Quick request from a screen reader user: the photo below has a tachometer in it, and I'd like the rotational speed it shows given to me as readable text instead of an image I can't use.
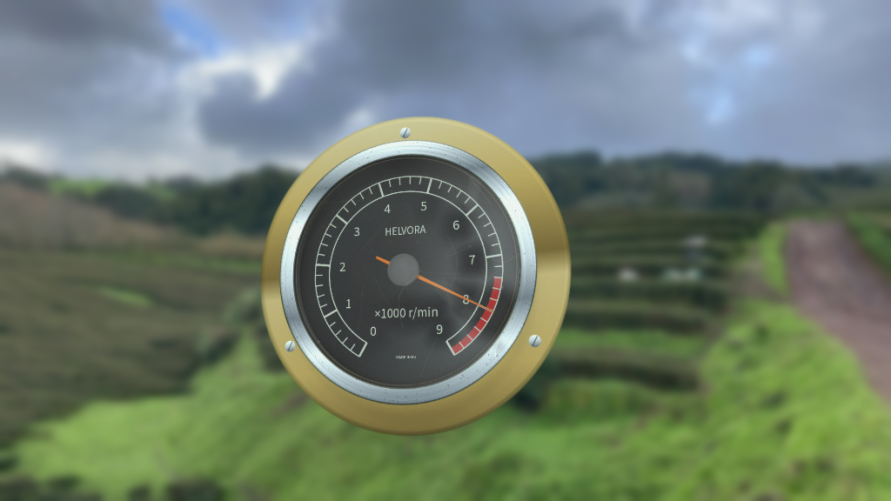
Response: 8000 rpm
